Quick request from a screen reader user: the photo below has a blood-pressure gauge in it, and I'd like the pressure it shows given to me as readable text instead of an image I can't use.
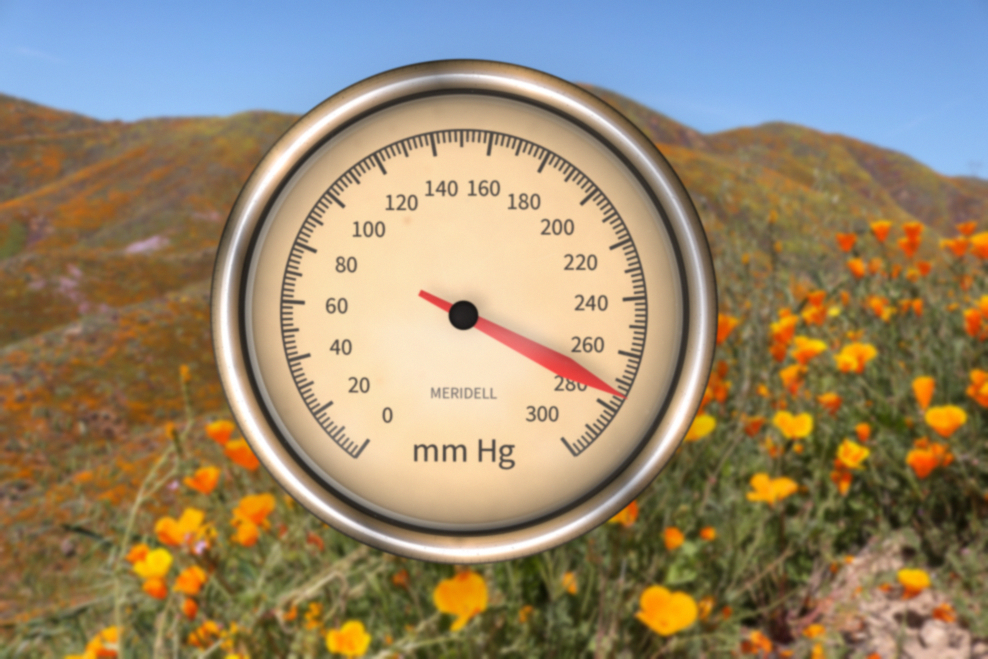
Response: 274 mmHg
